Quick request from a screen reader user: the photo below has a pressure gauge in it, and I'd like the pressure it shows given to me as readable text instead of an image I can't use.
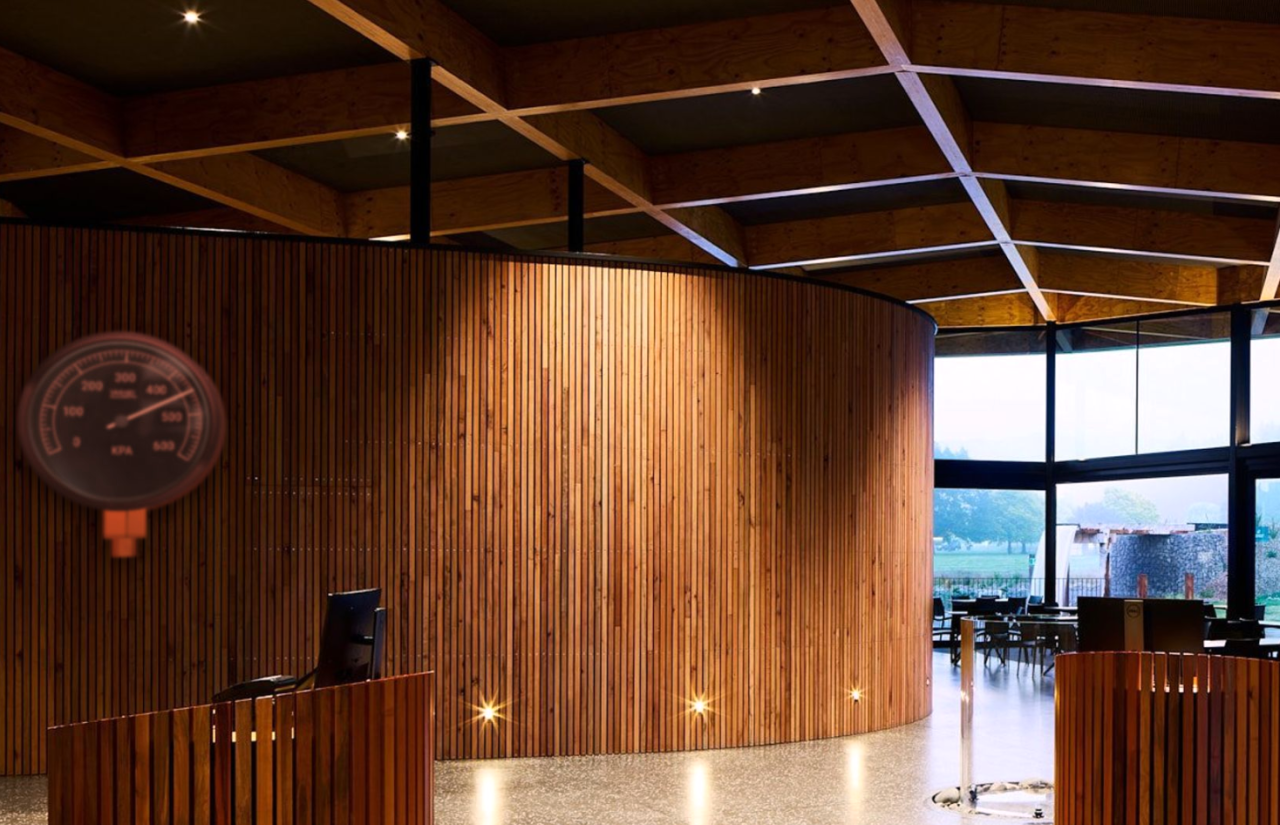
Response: 450 kPa
